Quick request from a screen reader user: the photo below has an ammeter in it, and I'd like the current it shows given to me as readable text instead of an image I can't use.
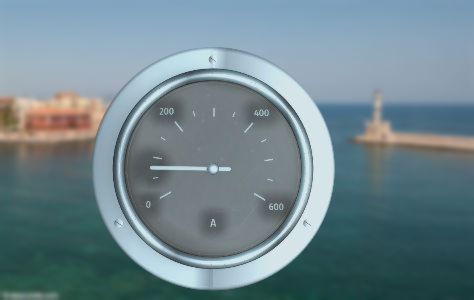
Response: 75 A
